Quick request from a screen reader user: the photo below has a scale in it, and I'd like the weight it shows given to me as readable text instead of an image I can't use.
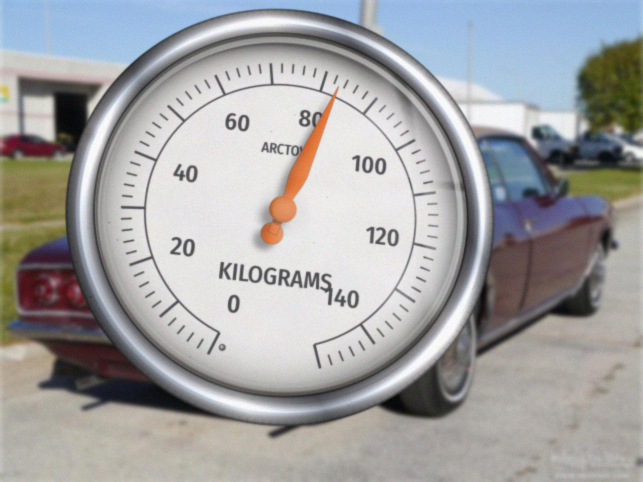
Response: 83 kg
